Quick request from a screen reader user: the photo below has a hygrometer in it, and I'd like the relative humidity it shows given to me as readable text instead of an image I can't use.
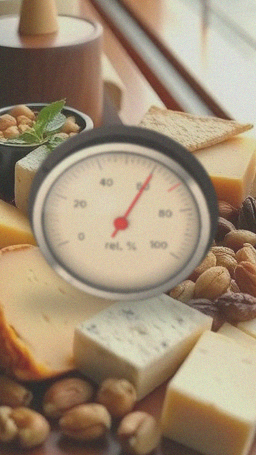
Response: 60 %
